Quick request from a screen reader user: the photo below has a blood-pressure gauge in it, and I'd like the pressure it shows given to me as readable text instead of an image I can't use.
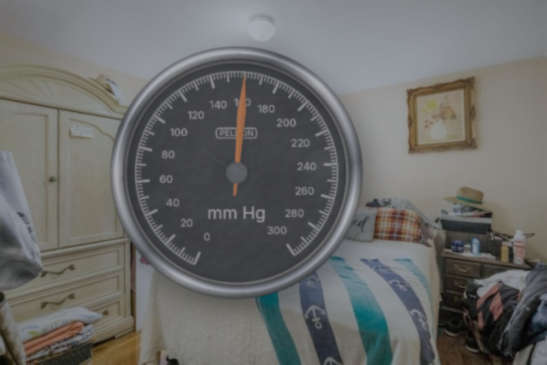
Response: 160 mmHg
